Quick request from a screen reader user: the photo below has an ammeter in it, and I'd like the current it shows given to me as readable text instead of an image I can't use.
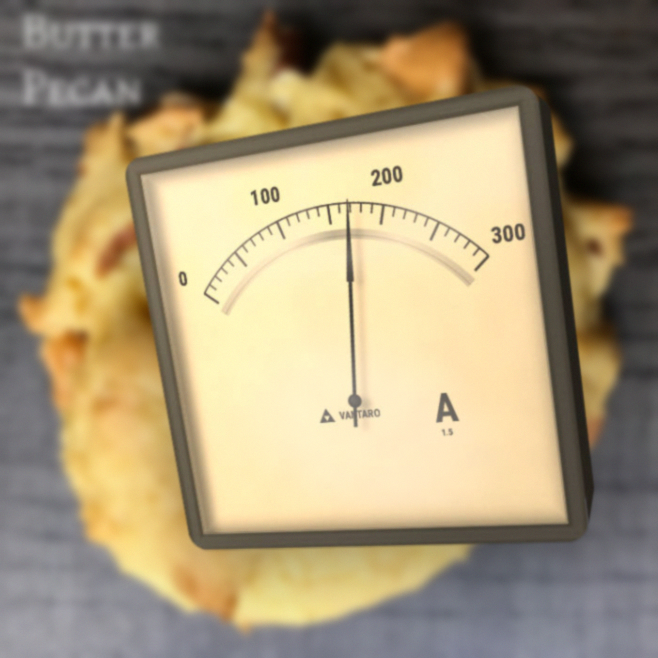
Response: 170 A
